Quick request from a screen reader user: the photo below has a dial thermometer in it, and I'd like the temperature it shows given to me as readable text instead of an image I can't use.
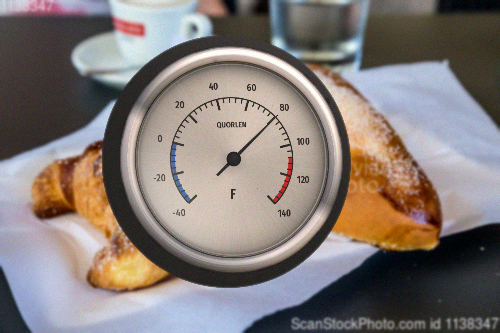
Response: 80 °F
